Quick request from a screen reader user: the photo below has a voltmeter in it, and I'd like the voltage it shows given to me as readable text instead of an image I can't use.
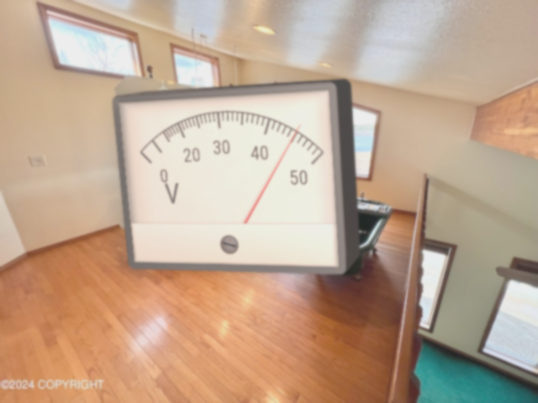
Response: 45 V
